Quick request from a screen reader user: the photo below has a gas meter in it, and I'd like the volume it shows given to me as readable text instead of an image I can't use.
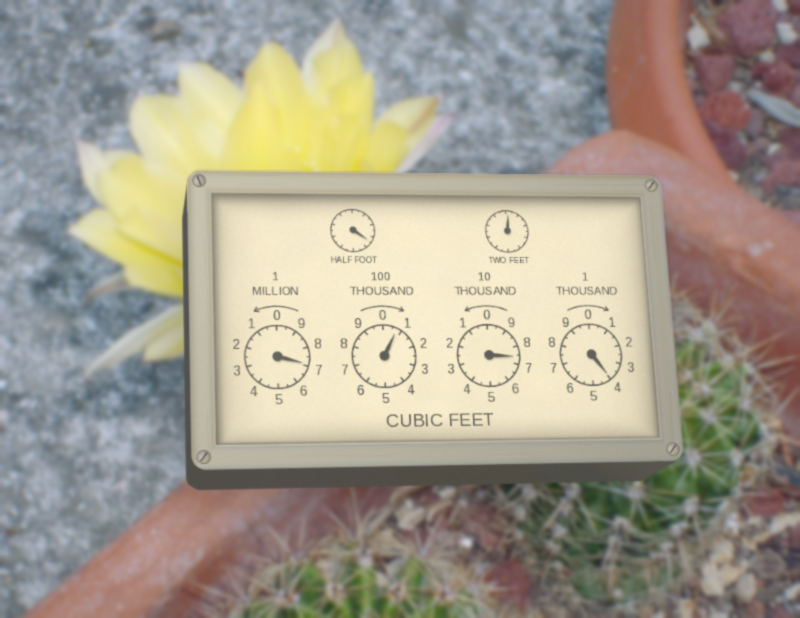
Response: 707400 ft³
